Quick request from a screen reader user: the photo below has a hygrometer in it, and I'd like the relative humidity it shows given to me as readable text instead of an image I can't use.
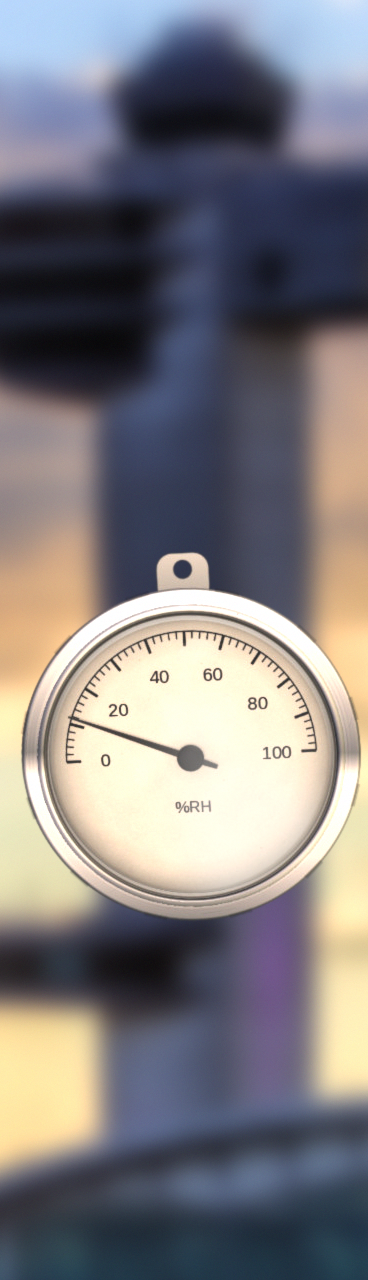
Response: 12 %
